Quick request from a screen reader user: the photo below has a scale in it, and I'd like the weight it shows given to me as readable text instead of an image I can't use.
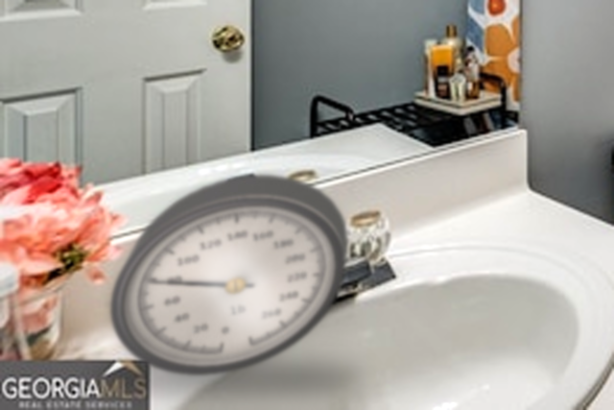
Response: 80 lb
